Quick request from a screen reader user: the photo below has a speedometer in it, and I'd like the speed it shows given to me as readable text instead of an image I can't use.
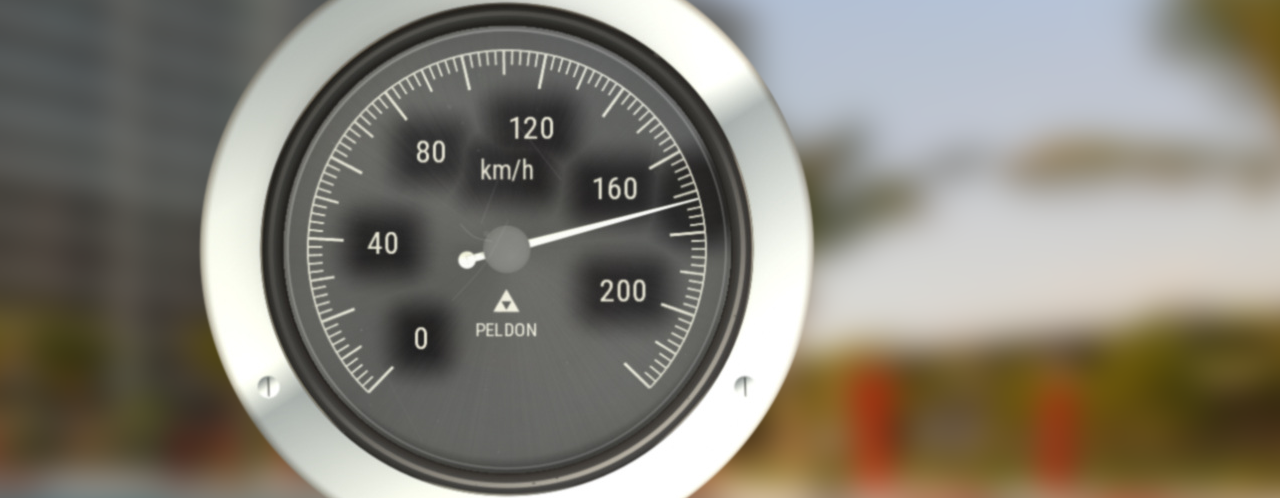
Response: 172 km/h
